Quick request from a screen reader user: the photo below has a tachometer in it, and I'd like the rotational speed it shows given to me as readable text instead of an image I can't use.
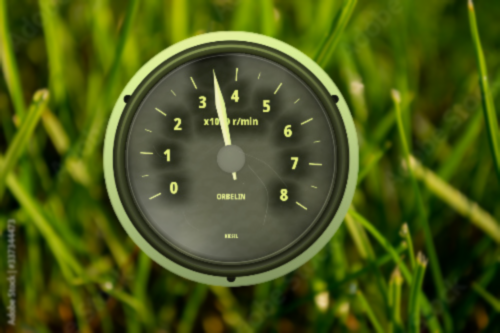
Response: 3500 rpm
